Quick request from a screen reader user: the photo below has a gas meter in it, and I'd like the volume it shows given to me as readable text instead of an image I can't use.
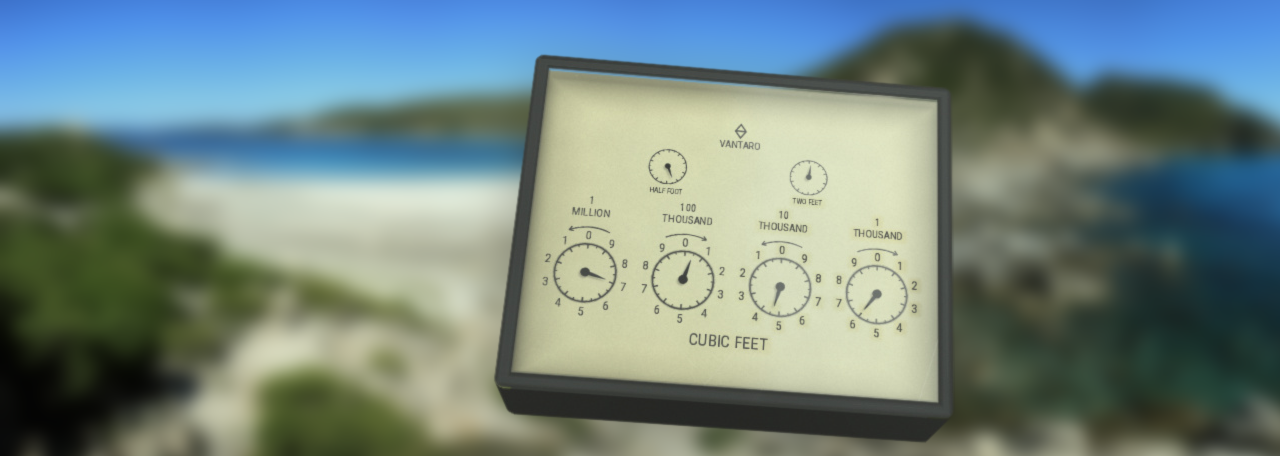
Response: 704600 ft³
